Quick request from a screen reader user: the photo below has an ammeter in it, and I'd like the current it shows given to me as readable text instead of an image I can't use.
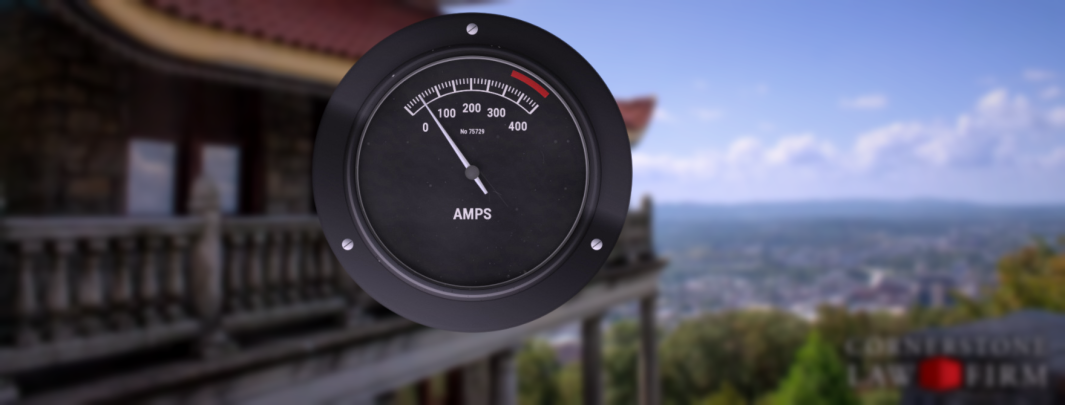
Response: 50 A
